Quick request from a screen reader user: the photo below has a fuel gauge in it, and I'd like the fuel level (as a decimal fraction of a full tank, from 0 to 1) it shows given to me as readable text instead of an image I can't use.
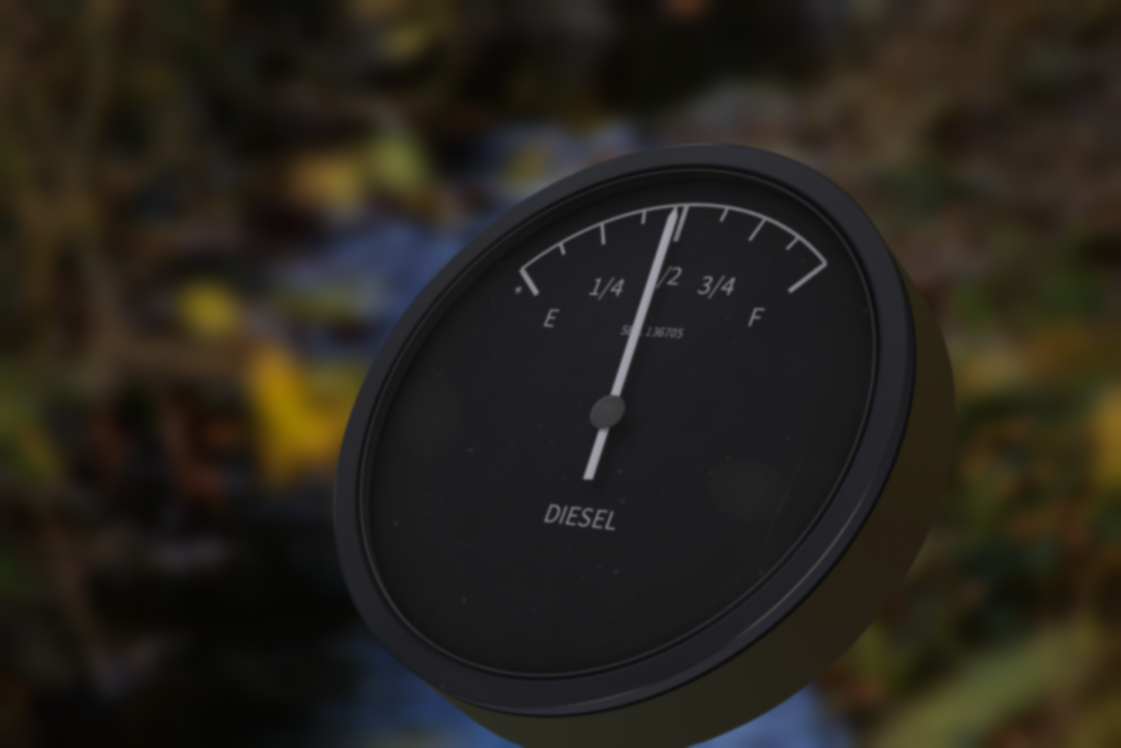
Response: 0.5
